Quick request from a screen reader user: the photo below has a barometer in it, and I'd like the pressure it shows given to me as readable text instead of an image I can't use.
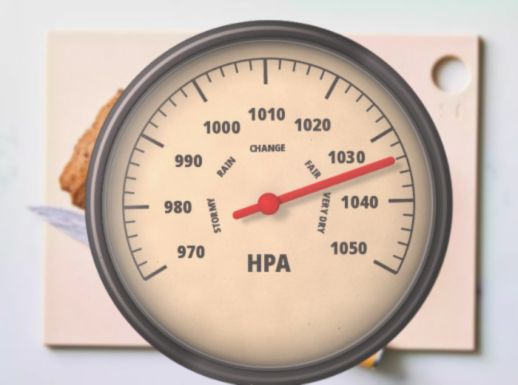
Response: 1034 hPa
